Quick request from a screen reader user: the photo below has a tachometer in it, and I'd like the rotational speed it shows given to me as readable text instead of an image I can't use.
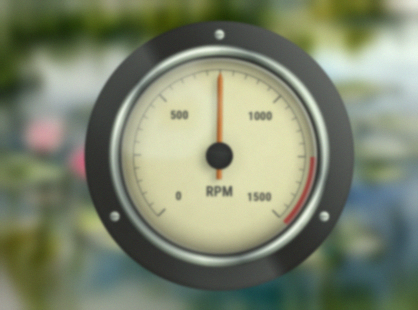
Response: 750 rpm
